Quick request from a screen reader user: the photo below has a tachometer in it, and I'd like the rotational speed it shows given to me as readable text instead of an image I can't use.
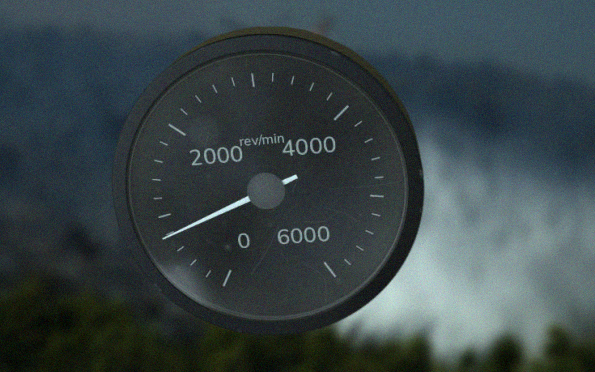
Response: 800 rpm
